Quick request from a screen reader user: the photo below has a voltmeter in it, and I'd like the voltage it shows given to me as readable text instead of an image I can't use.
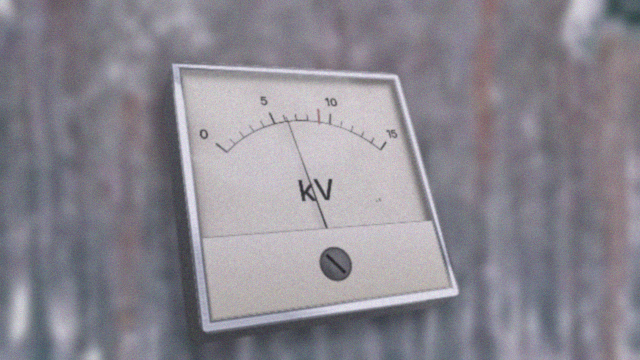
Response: 6 kV
